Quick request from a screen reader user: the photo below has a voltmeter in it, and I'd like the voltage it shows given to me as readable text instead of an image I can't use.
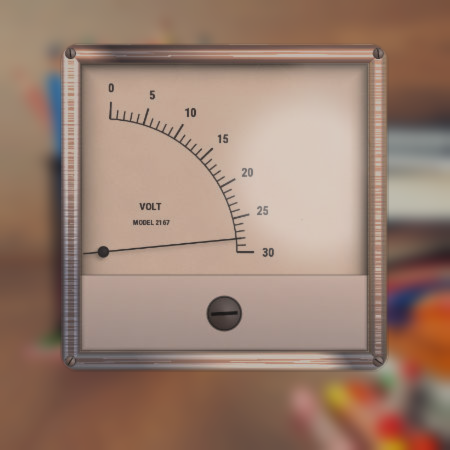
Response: 28 V
